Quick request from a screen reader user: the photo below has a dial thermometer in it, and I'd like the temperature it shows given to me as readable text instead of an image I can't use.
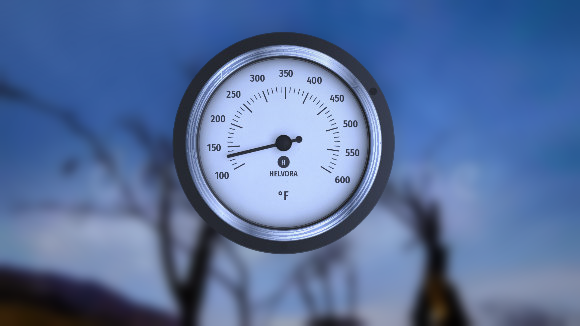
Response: 130 °F
